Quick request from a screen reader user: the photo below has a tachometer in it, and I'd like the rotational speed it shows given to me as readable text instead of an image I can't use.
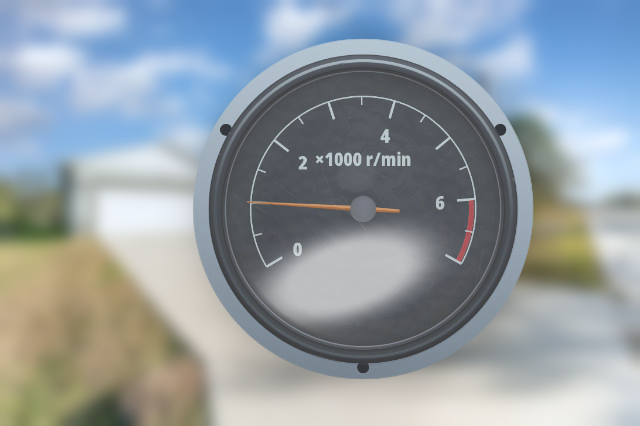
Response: 1000 rpm
